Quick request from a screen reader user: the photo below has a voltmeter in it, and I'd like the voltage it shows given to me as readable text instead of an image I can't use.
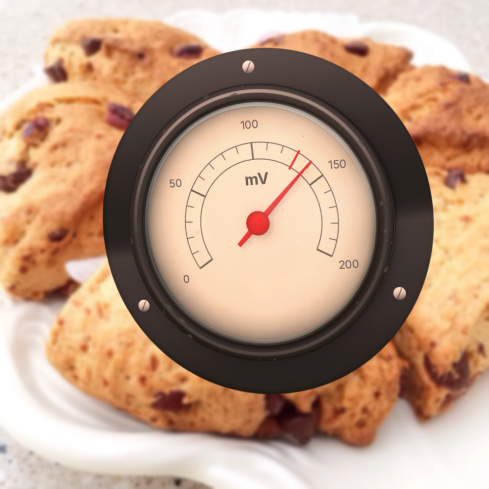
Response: 140 mV
